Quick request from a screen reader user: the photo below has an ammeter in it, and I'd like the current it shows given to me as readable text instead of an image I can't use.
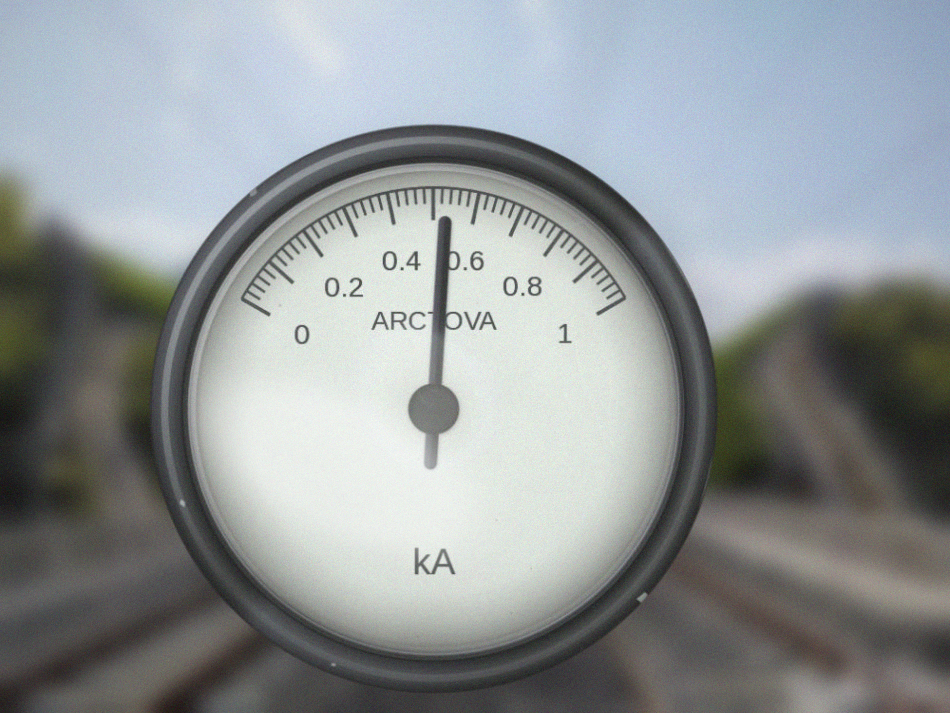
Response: 0.53 kA
